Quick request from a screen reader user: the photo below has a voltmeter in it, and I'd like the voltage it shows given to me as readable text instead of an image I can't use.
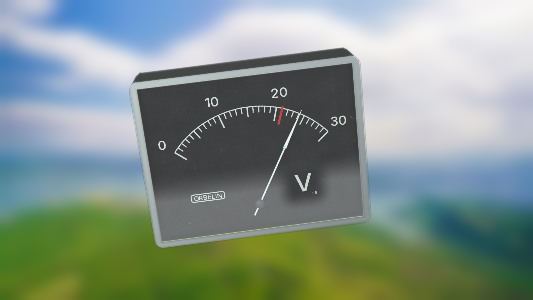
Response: 24 V
